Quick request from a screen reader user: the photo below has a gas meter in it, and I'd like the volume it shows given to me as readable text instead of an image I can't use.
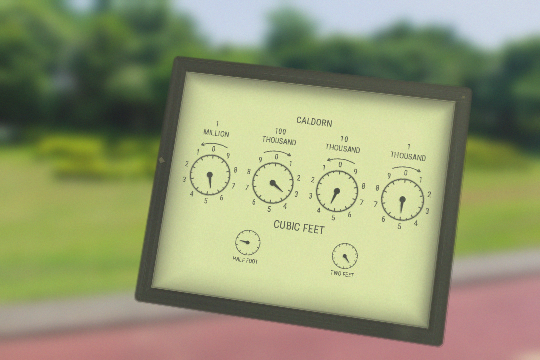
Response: 534500 ft³
